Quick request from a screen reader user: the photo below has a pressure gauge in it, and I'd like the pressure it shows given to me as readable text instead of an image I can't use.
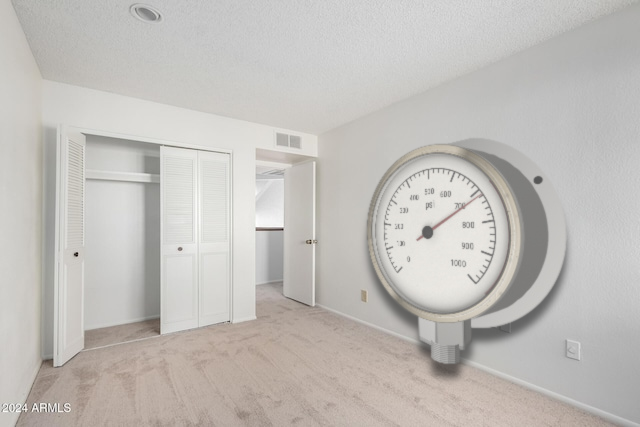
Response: 720 psi
